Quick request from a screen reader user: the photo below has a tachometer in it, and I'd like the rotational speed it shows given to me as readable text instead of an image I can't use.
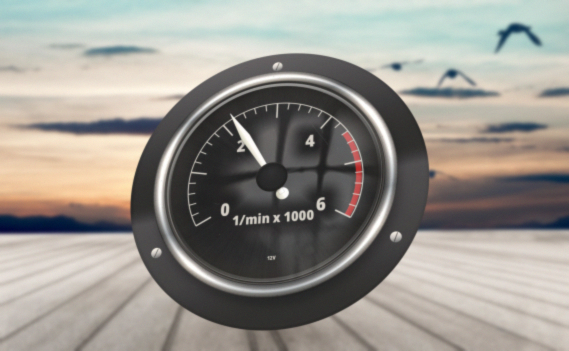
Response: 2200 rpm
